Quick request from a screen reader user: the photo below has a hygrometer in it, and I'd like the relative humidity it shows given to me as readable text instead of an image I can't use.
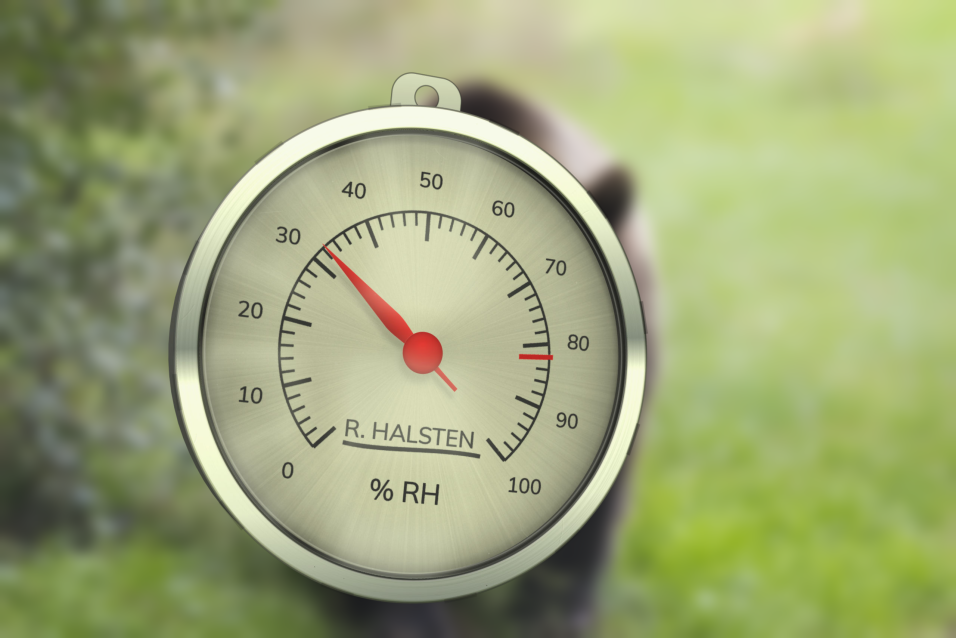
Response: 32 %
